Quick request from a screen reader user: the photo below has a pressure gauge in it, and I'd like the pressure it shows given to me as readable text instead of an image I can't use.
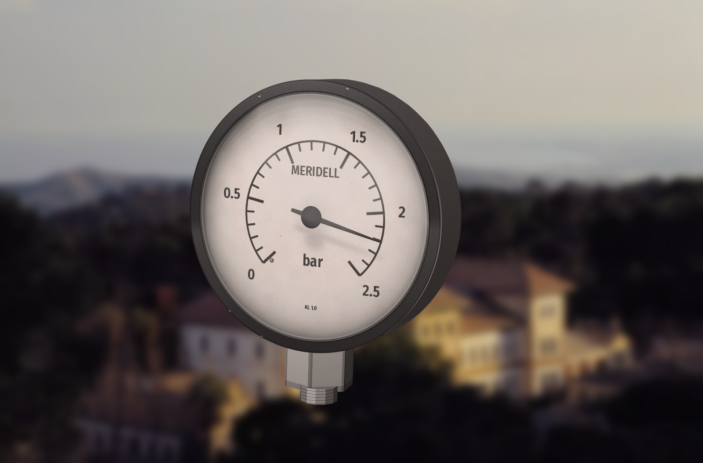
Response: 2.2 bar
